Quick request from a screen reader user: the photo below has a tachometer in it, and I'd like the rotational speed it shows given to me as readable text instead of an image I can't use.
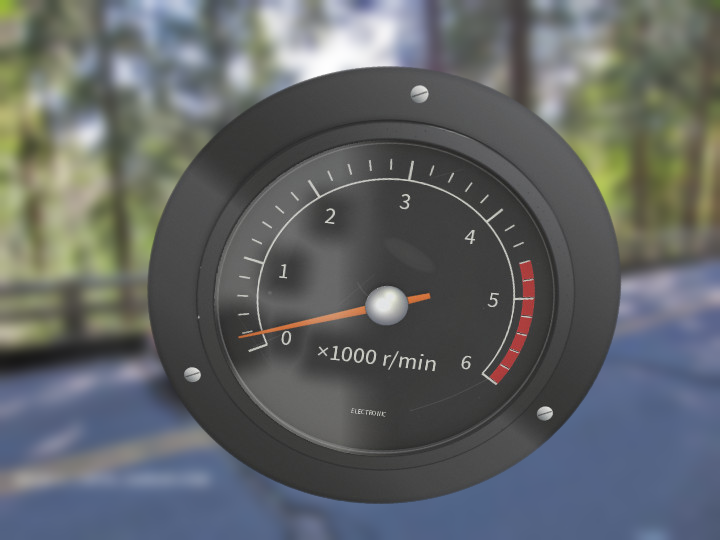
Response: 200 rpm
